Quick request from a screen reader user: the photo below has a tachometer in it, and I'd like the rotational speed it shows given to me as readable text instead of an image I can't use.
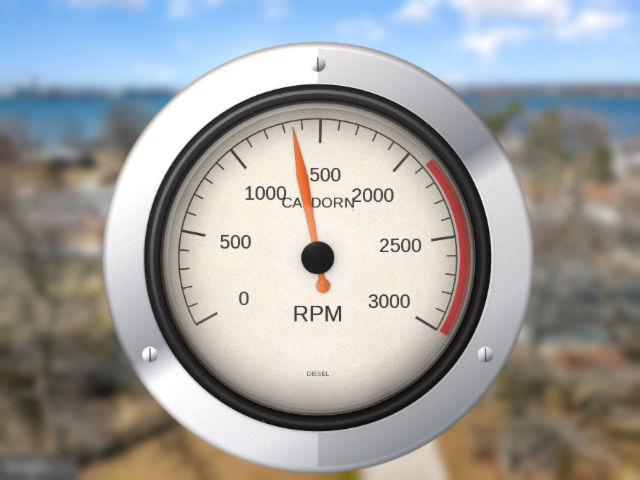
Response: 1350 rpm
